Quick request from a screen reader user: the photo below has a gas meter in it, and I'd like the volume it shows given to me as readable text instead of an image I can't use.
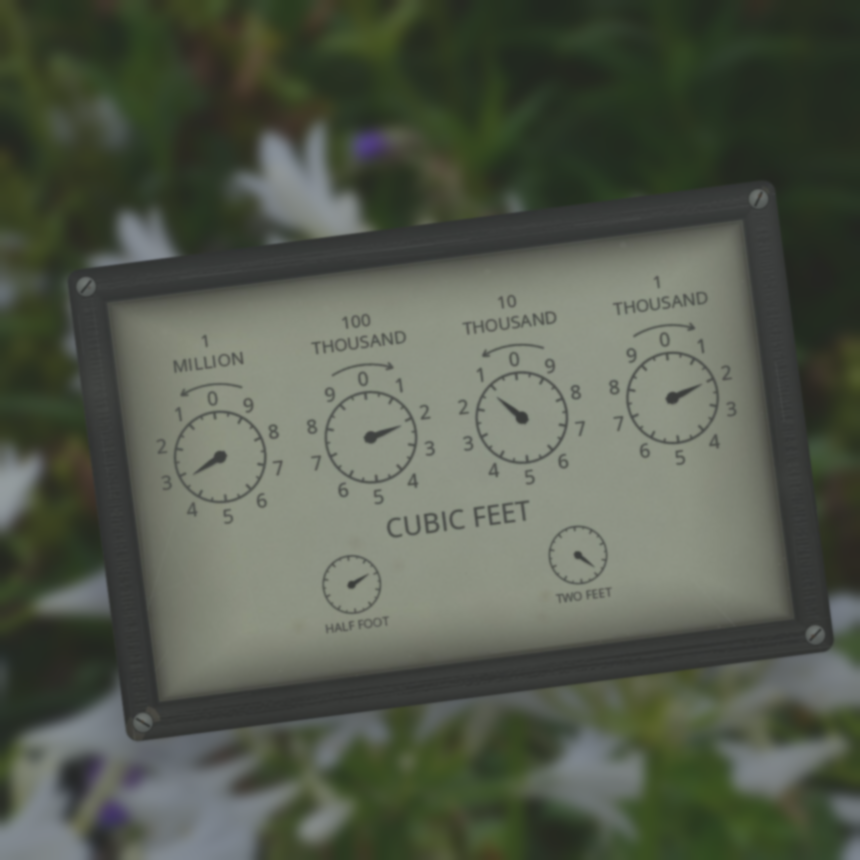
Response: 321200 ft³
